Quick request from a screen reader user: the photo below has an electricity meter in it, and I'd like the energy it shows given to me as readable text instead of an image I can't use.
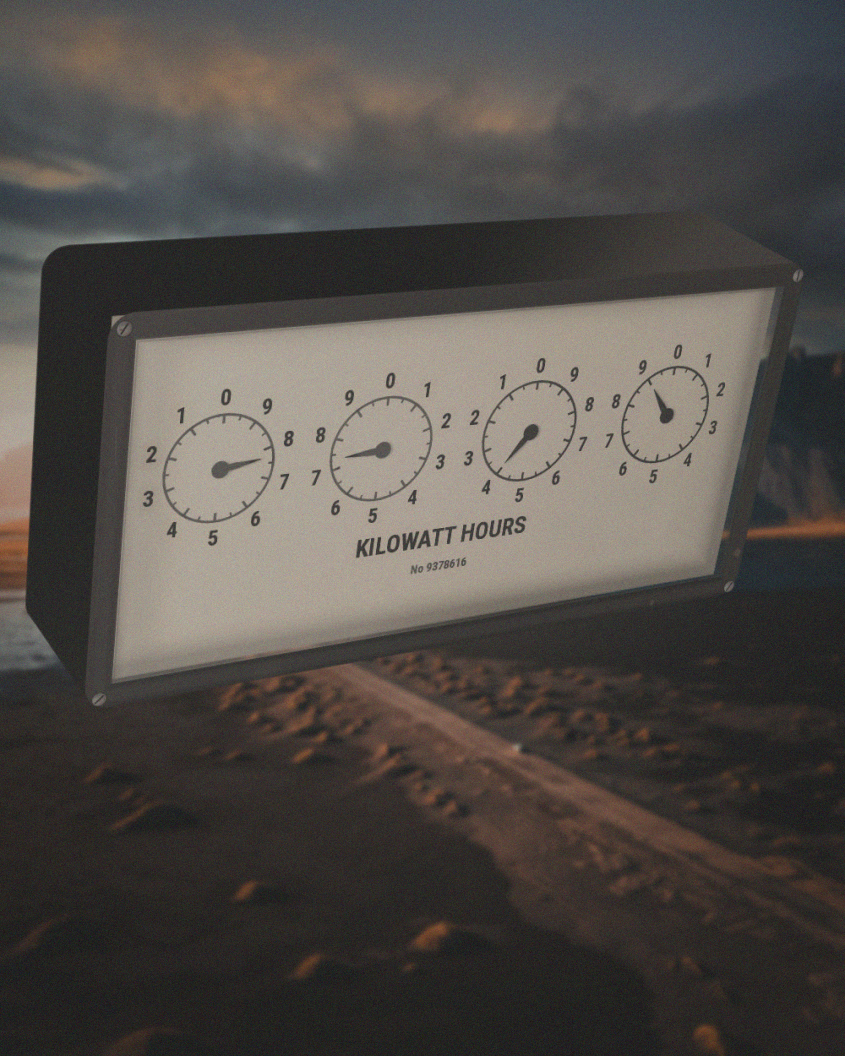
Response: 7739 kWh
